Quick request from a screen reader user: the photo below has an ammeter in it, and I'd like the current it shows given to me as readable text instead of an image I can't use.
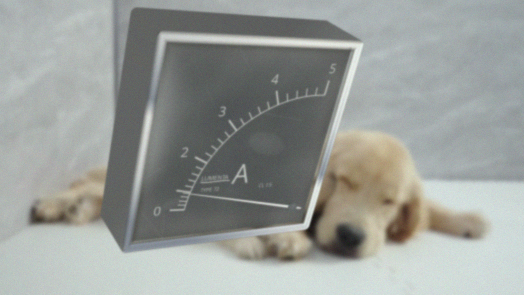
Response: 1 A
